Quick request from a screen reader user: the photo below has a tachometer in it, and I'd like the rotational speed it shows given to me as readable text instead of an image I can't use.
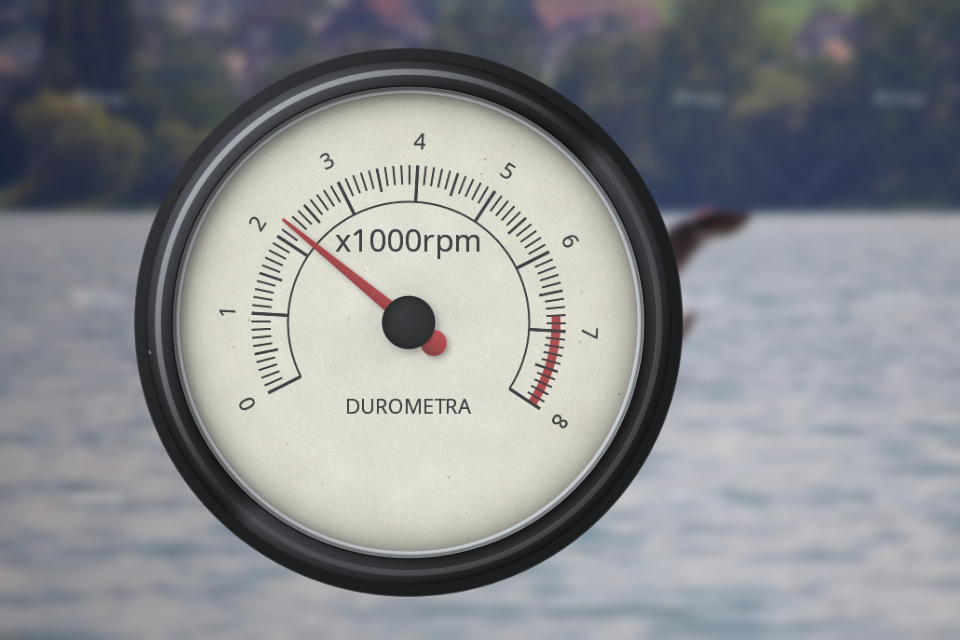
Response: 2200 rpm
